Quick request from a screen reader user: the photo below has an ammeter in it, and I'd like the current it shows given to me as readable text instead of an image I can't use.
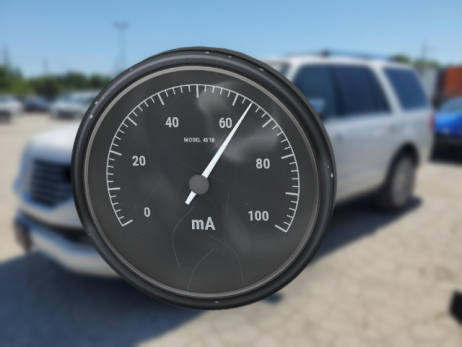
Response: 64 mA
